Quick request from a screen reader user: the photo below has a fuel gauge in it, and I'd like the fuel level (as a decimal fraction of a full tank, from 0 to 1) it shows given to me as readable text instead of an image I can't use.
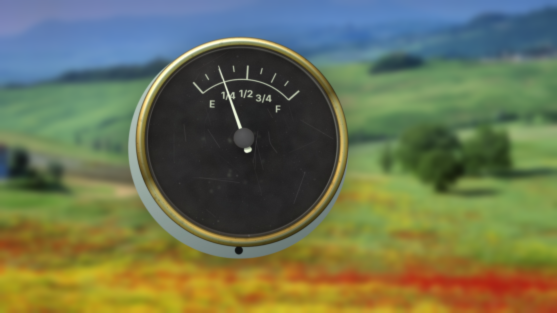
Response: 0.25
